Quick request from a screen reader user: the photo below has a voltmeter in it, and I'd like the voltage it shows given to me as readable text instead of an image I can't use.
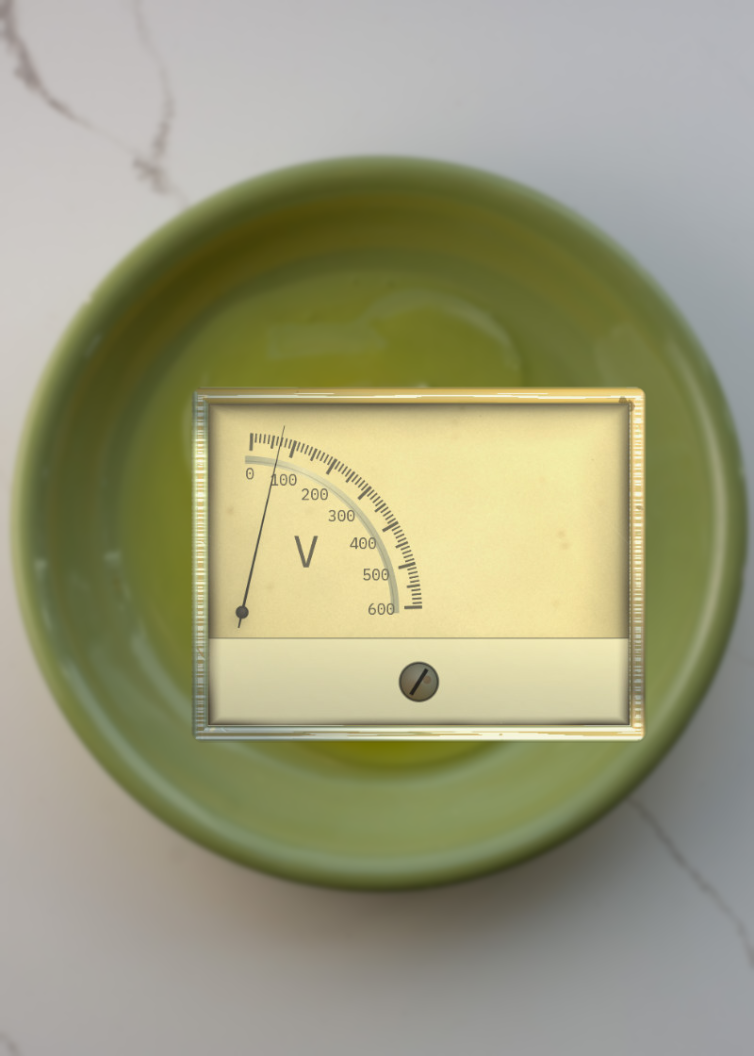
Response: 70 V
